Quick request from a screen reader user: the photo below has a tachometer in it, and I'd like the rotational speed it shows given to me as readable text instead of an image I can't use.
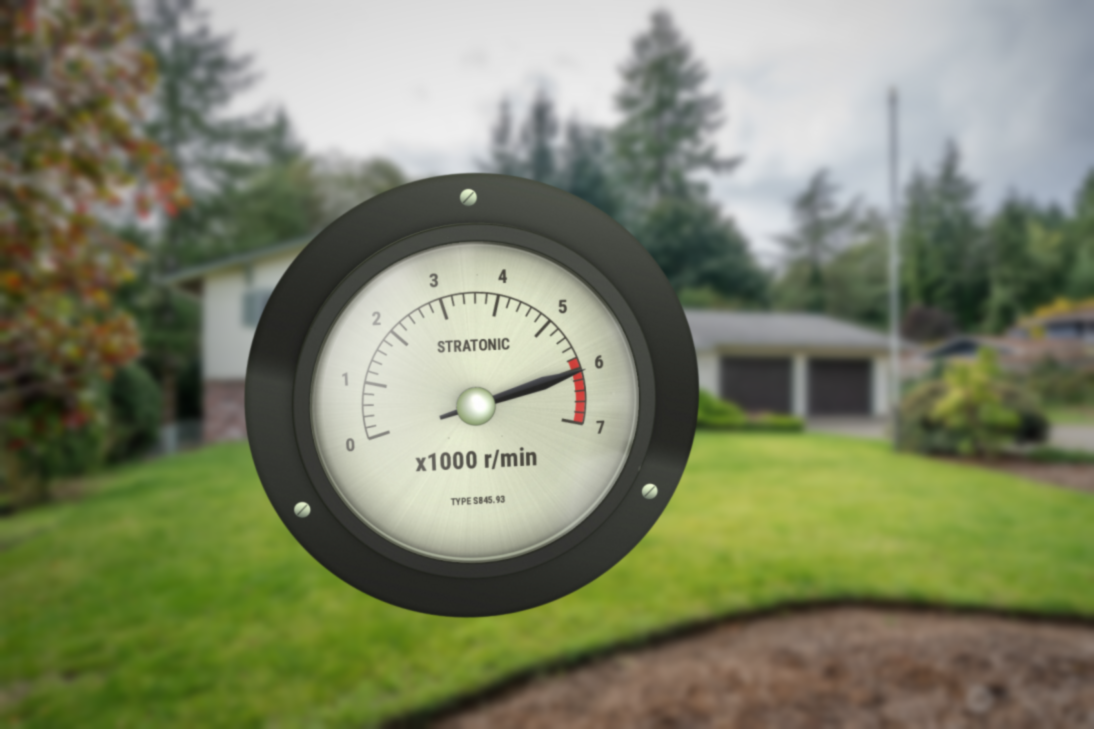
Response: 6000 rpm
